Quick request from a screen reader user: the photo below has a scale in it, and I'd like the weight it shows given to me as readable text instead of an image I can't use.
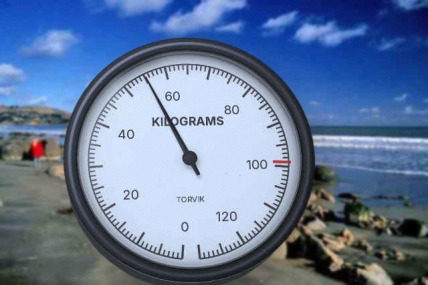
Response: 55 kg
